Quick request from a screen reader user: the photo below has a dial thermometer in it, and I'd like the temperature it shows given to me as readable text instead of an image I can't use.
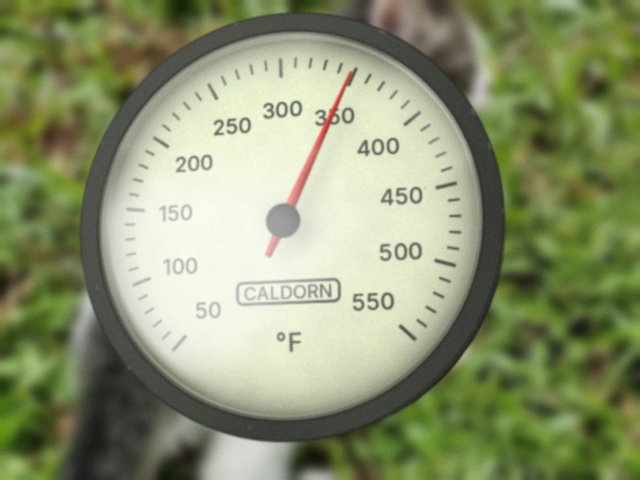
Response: 350 °F
